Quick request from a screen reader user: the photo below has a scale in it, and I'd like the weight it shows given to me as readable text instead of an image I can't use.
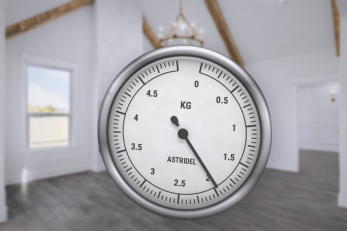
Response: 1.95 kg
